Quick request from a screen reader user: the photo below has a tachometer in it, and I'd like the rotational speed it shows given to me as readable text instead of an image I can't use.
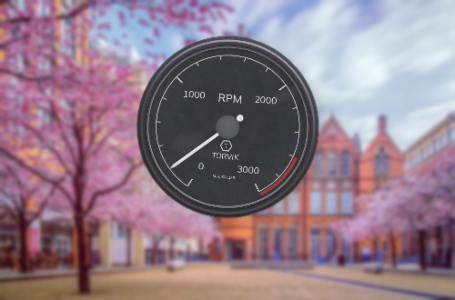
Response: 200 rpm
